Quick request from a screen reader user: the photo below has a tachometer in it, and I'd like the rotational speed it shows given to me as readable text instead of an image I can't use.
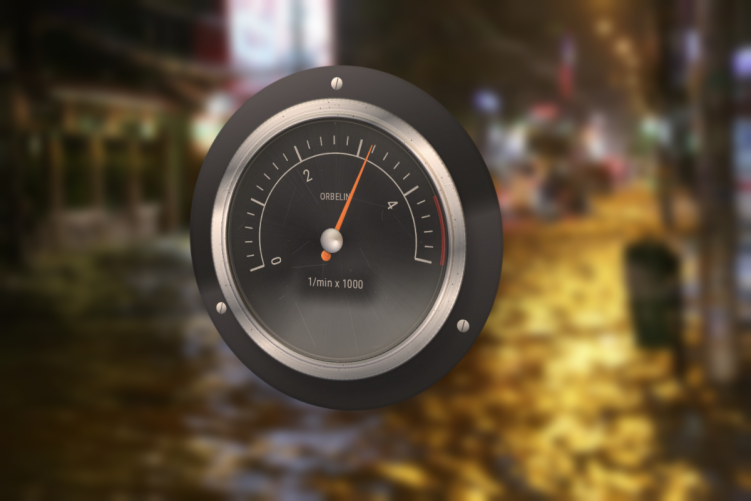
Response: 3200 rpm
